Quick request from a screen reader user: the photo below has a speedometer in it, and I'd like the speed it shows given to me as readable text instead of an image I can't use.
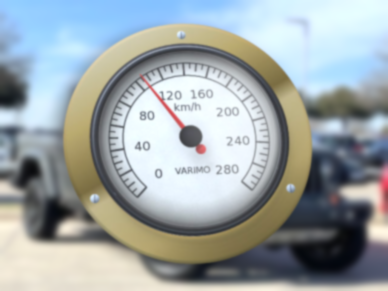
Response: 105 km/h
